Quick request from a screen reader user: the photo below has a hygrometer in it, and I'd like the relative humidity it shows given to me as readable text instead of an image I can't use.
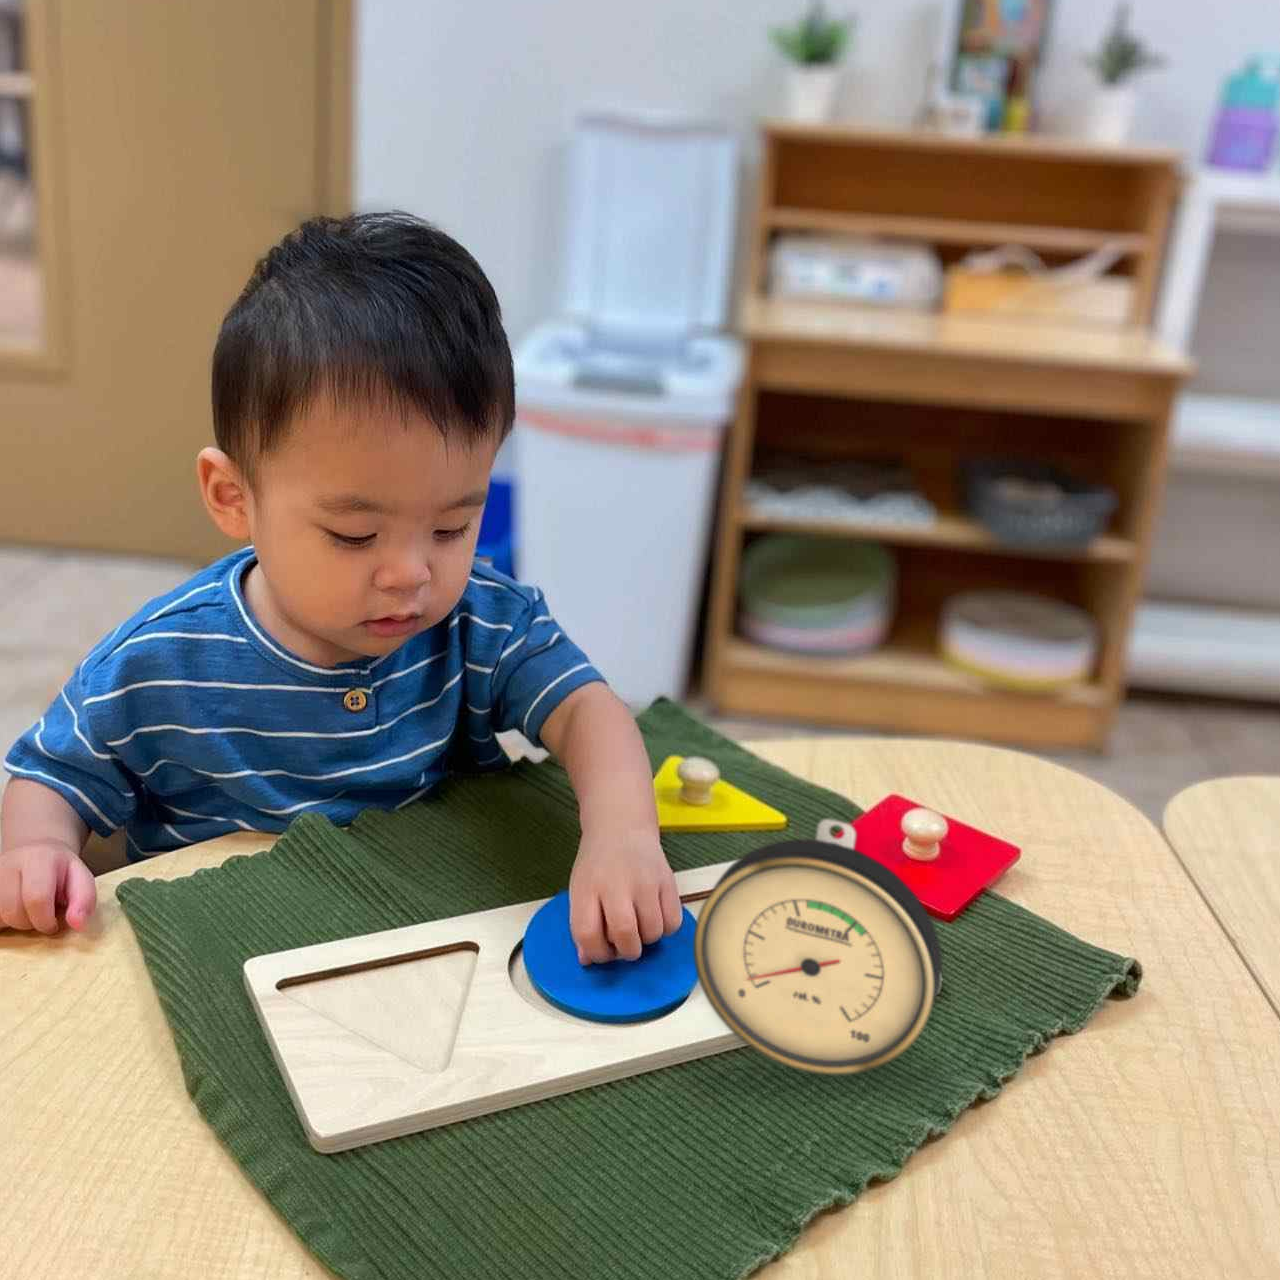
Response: 4 %
